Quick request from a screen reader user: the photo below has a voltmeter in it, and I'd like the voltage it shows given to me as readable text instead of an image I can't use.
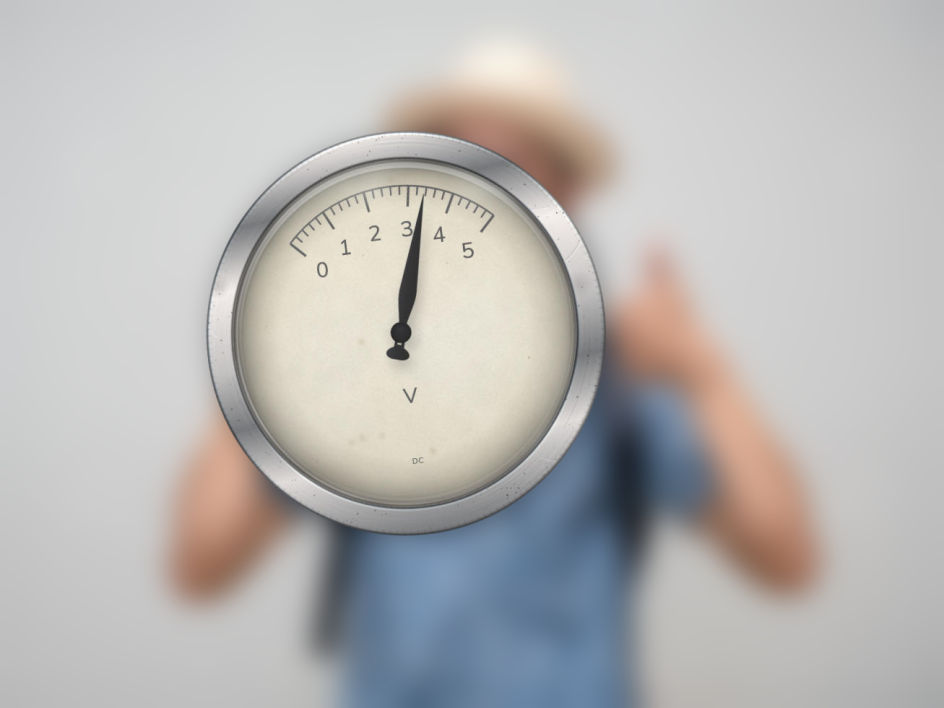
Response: 3.4 V
